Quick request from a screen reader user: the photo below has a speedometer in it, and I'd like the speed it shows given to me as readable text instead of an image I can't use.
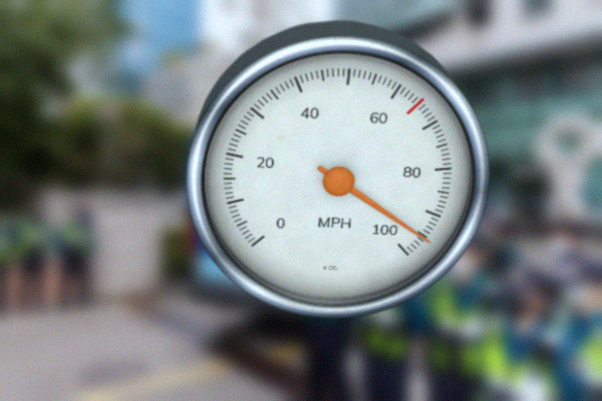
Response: 95 mph
